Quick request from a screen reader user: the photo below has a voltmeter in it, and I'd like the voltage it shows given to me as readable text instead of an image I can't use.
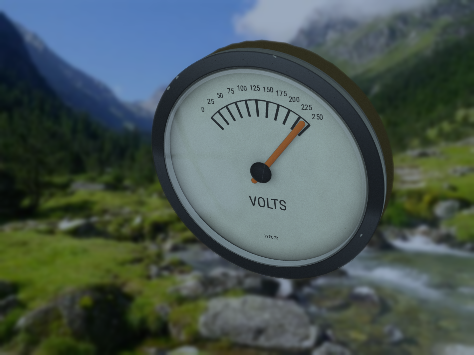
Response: 237.5 V
